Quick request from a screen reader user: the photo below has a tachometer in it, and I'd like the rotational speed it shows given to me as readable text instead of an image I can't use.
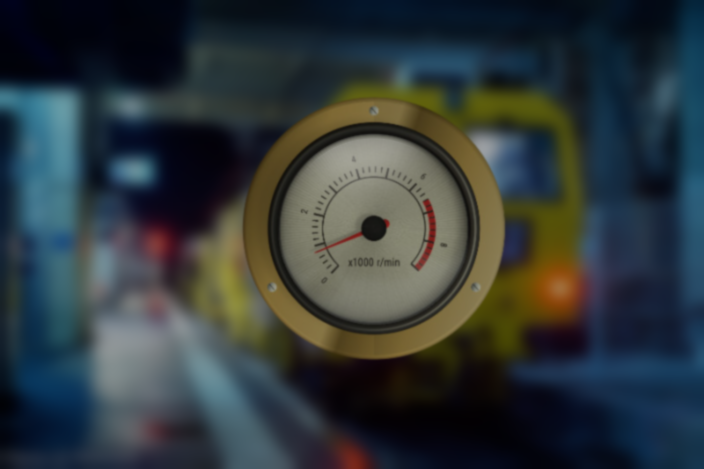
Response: 800 rpm
